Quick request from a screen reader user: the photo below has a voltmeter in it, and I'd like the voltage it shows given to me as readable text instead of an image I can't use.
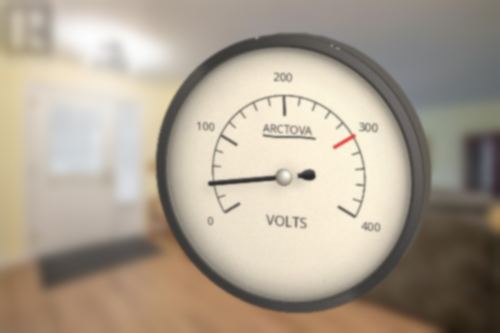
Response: 40 V
